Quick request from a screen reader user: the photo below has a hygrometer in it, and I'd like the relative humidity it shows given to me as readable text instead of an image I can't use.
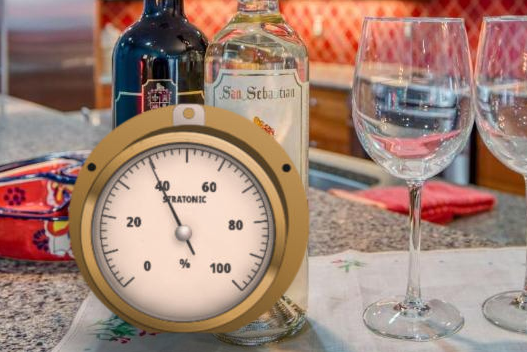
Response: 40 %
